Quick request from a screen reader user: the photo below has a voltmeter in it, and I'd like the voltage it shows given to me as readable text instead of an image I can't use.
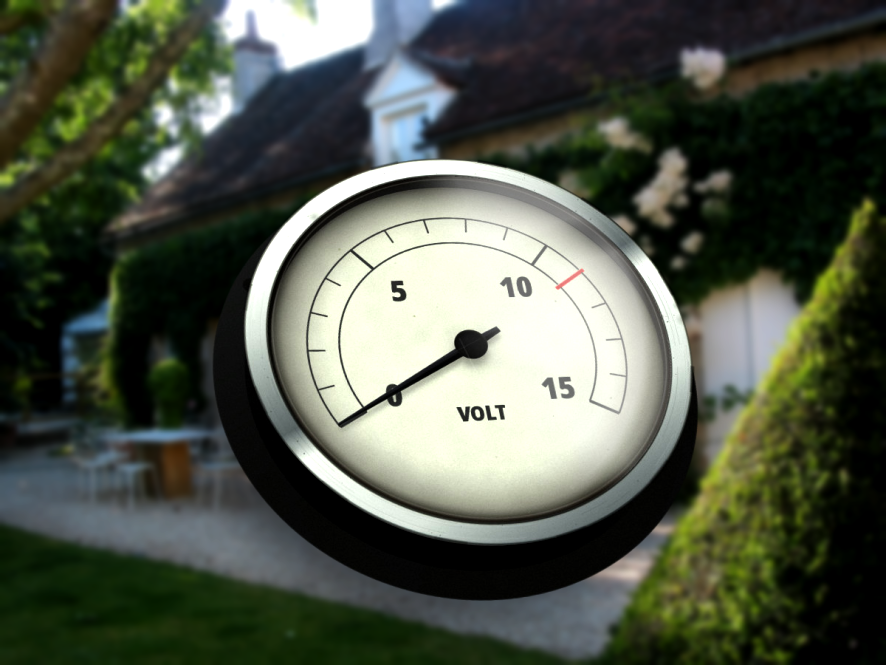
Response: 0 V
